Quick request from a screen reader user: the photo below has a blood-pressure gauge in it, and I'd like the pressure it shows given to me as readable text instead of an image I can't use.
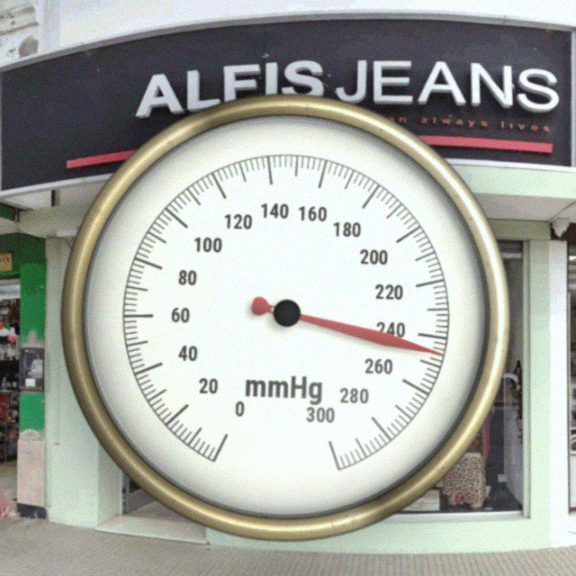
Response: 246 mmHg
